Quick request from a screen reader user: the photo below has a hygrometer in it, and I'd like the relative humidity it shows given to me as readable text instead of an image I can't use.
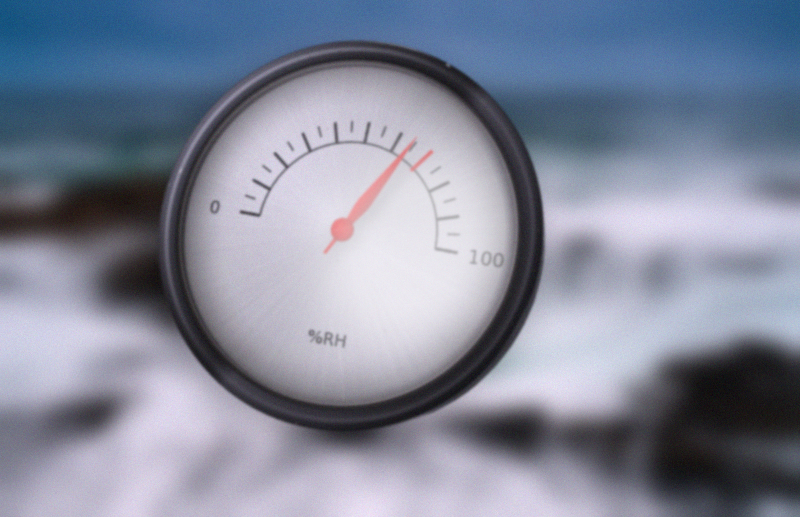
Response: 65 %
